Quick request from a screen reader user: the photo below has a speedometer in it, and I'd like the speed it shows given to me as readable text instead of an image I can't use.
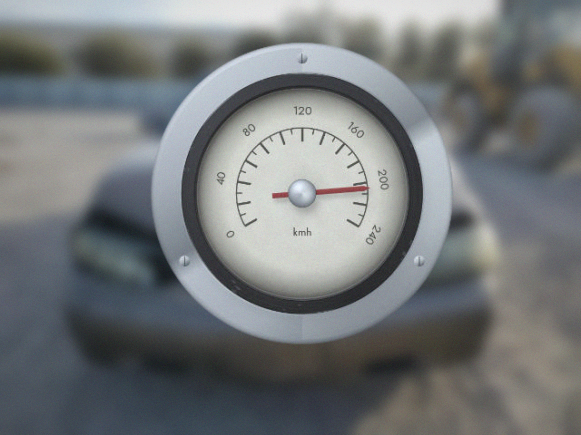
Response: 205 km/h
